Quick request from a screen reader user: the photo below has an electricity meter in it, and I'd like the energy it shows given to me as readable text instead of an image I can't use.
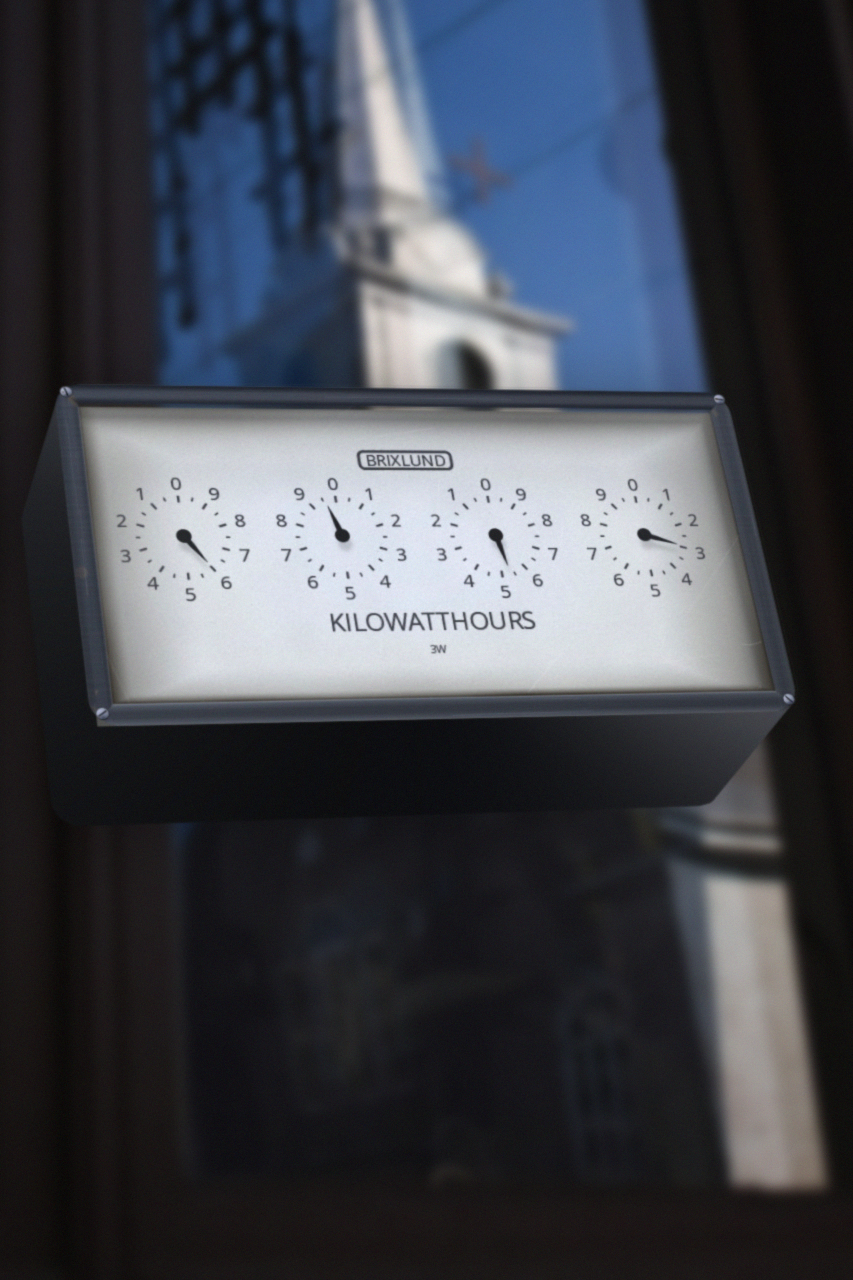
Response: 5953 kWh
